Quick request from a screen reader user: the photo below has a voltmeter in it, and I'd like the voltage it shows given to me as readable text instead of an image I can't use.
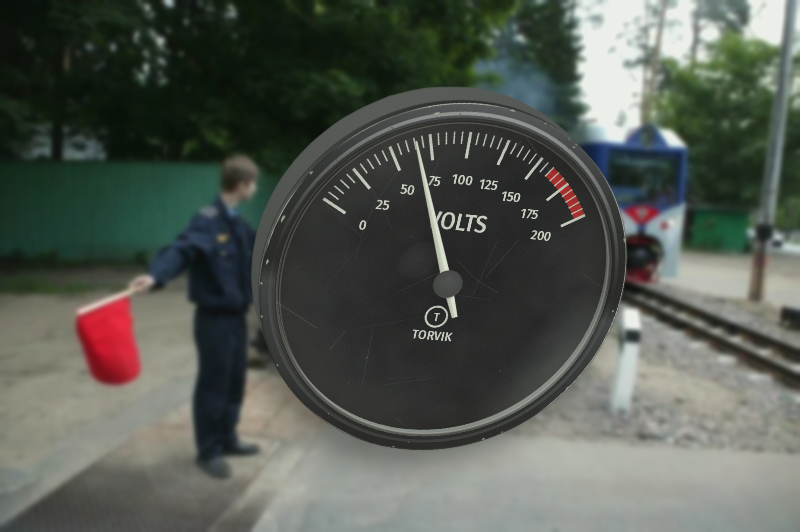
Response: 65 V
